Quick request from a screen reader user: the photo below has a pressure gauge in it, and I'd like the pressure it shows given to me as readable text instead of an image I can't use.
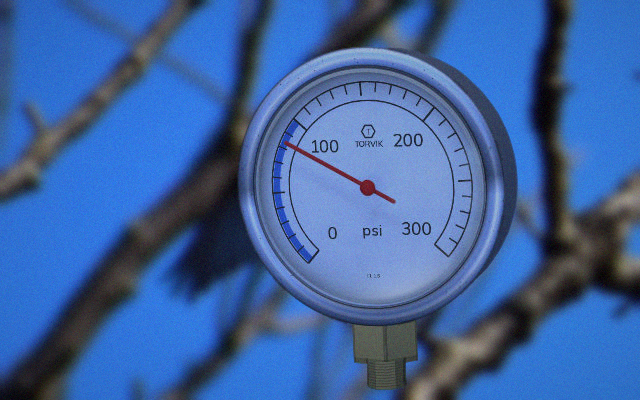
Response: 85 psi
